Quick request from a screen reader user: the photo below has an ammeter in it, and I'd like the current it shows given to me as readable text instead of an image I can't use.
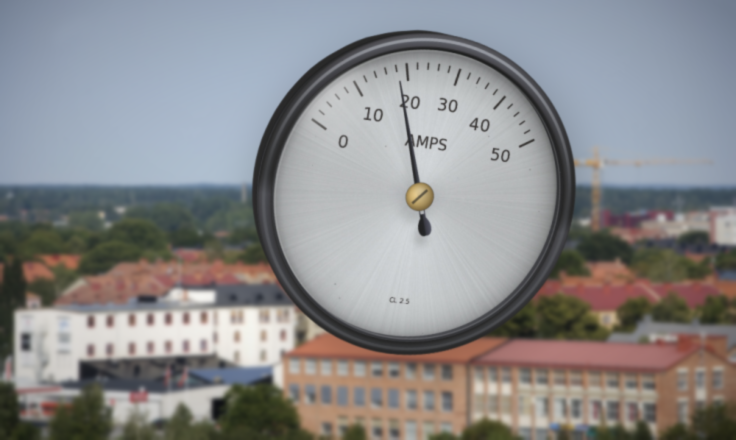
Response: 18 A
